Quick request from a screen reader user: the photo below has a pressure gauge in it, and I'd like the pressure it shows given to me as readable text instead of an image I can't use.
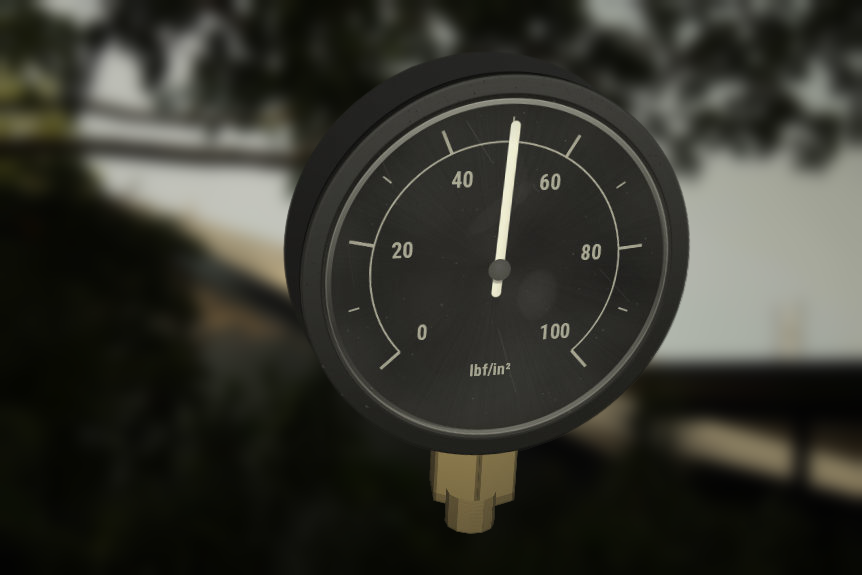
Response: 50 psi
